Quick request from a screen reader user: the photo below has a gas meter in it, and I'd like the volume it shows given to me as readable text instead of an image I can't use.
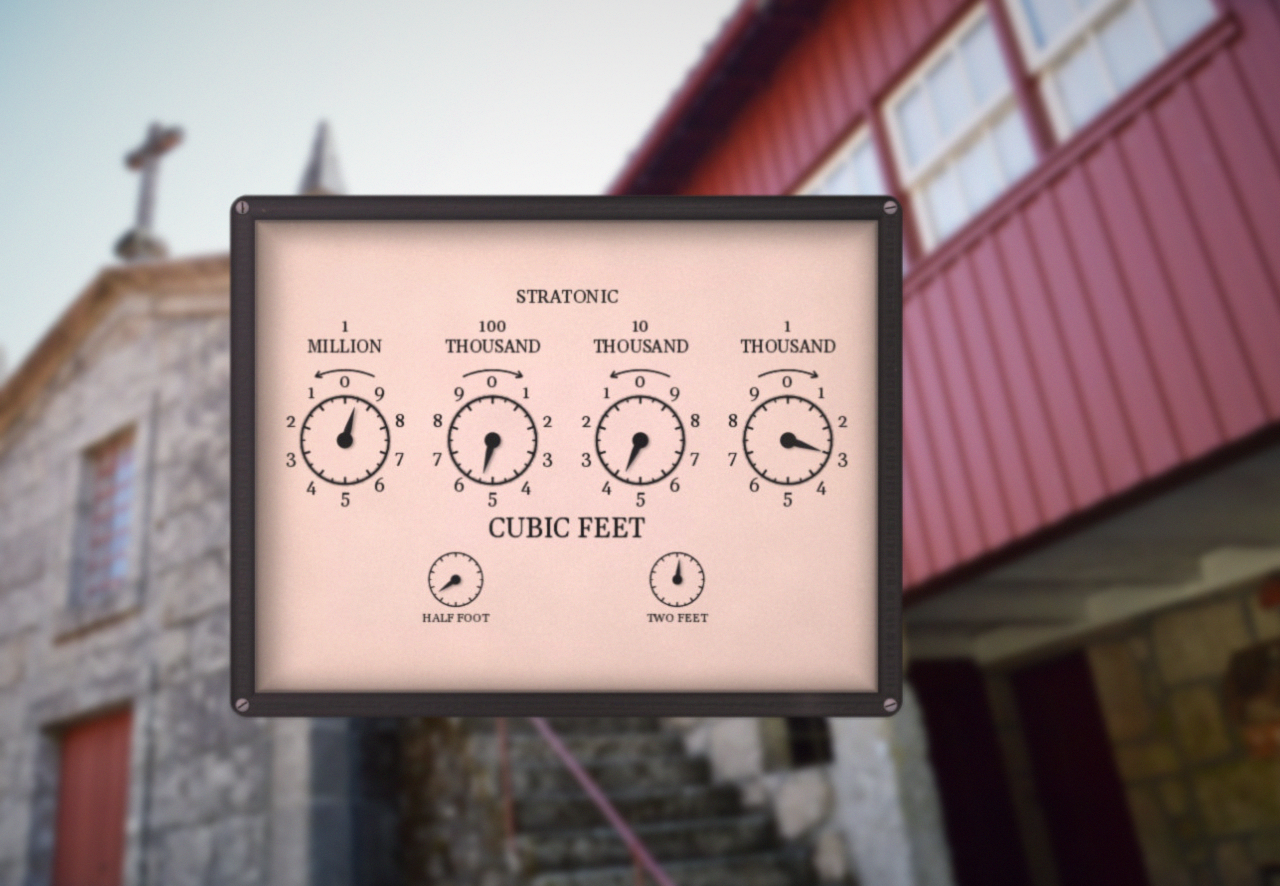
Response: 954300 ft³
